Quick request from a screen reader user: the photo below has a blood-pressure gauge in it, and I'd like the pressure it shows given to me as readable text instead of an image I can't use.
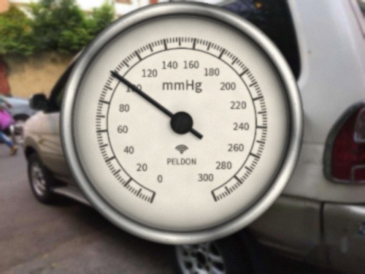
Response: 100 mmHg
